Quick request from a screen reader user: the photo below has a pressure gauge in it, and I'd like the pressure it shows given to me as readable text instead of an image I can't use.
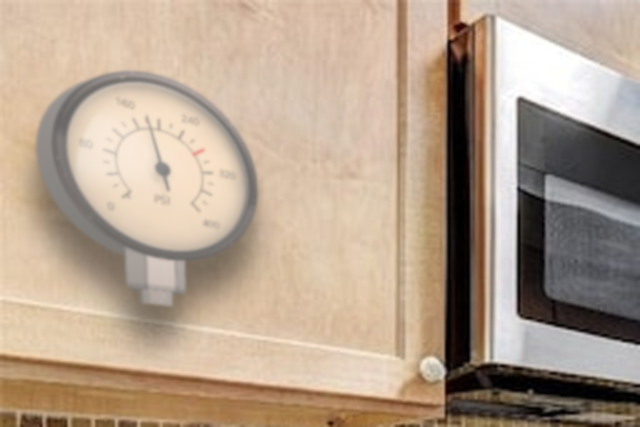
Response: 180 psi
